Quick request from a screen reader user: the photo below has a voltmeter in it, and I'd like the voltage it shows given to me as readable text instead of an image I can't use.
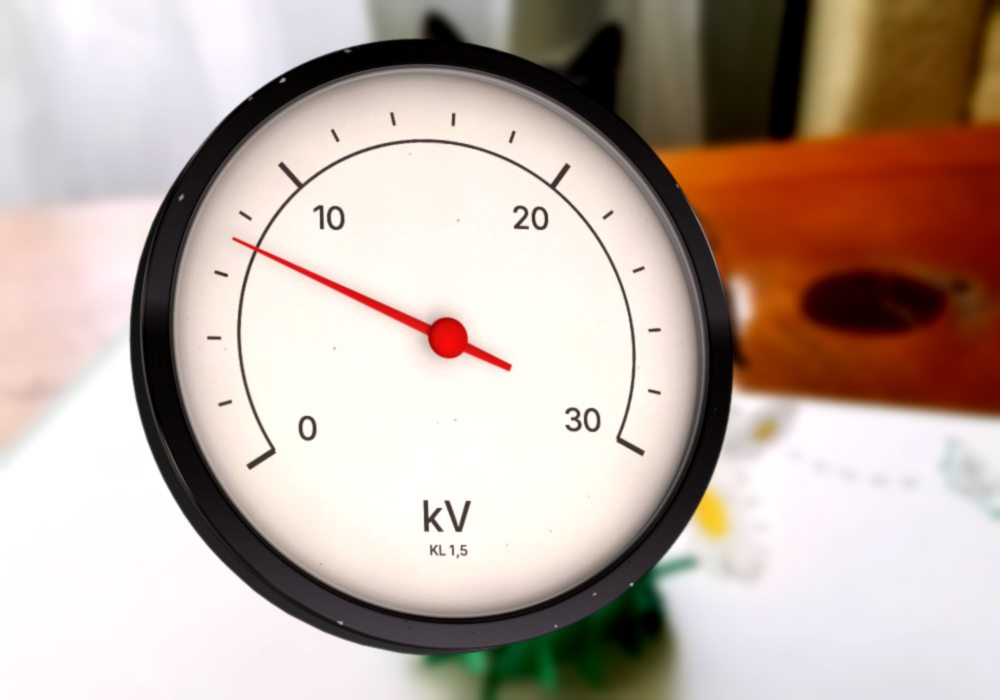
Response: 7 kV
